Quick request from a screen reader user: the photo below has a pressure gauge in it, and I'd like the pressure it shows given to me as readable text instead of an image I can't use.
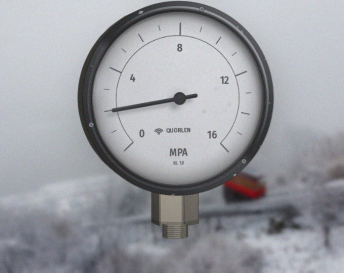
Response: 2 MPa
